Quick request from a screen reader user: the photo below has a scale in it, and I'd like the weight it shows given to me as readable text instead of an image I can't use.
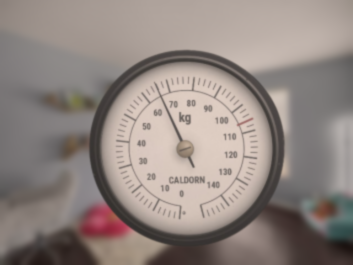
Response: 66 kg
